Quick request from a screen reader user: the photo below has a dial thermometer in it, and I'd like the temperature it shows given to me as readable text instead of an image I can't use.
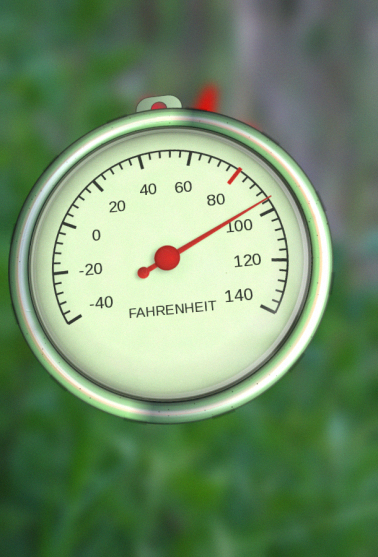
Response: 96 °F
